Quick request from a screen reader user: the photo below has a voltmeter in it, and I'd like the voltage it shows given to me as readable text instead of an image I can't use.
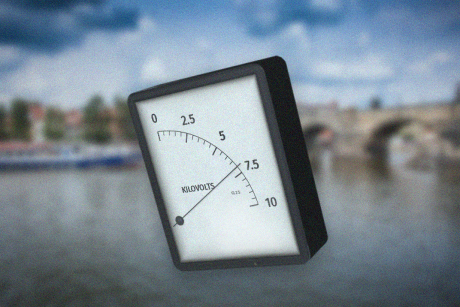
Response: 7 kV
